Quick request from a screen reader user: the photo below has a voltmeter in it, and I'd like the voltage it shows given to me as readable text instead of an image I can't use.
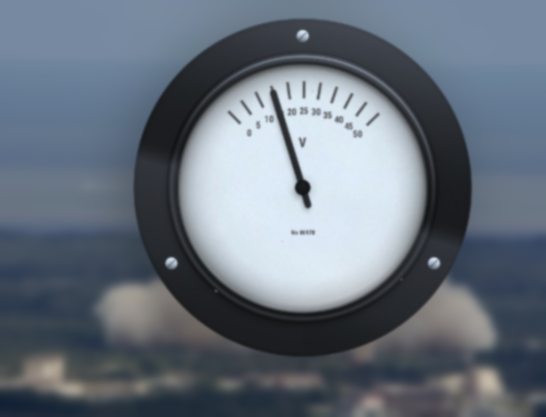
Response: 15 V
